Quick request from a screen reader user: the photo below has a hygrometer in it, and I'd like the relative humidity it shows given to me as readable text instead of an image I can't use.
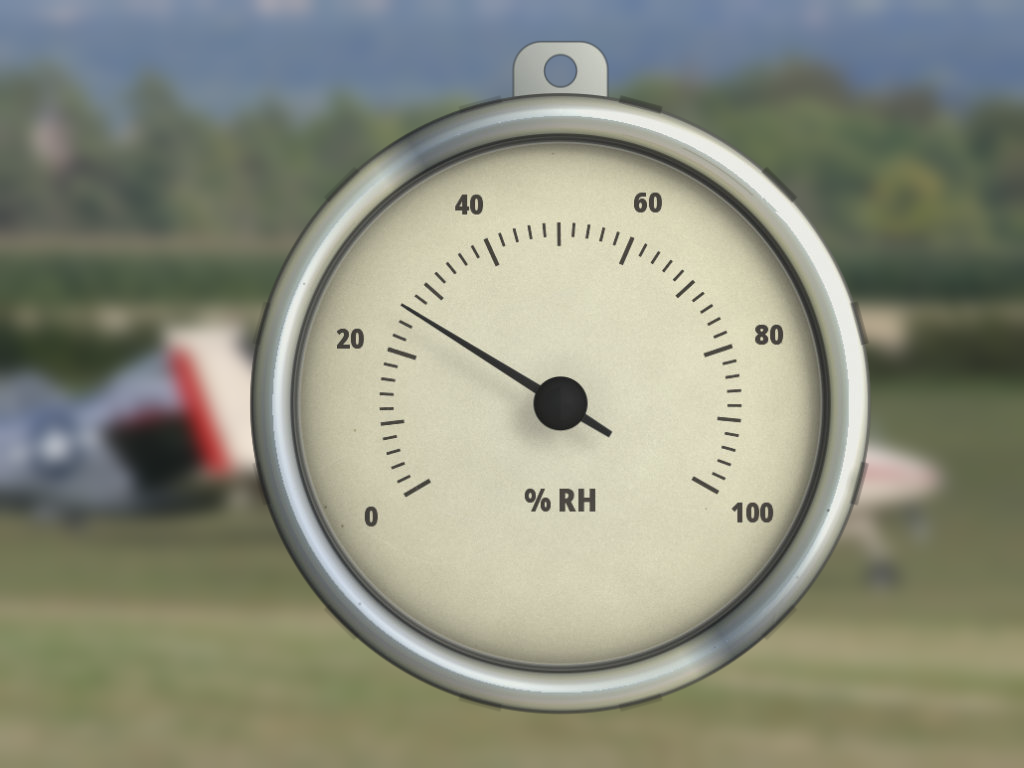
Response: 26 %
